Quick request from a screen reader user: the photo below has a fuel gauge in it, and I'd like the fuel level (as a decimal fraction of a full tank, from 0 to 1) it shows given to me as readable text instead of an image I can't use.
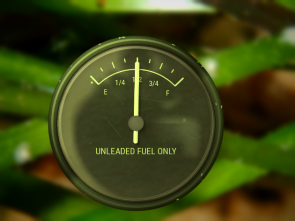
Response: 0.5
